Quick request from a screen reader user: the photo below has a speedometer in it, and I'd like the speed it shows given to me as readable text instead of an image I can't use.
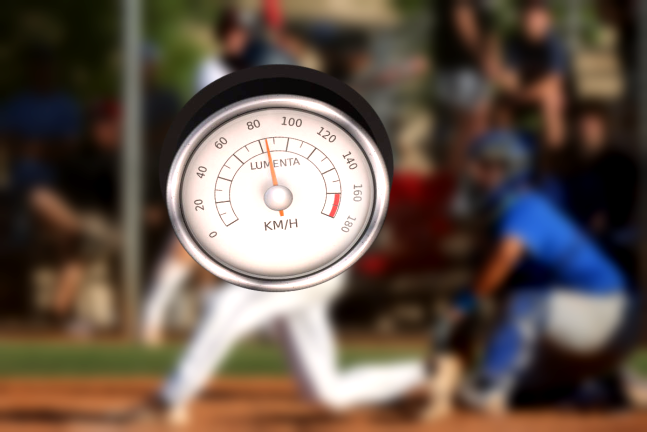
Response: 85 km/h
